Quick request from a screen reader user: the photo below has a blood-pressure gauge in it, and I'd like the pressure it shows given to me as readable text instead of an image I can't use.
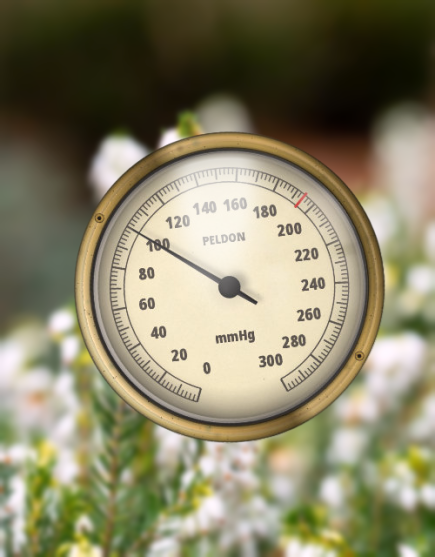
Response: 100 mmHg
